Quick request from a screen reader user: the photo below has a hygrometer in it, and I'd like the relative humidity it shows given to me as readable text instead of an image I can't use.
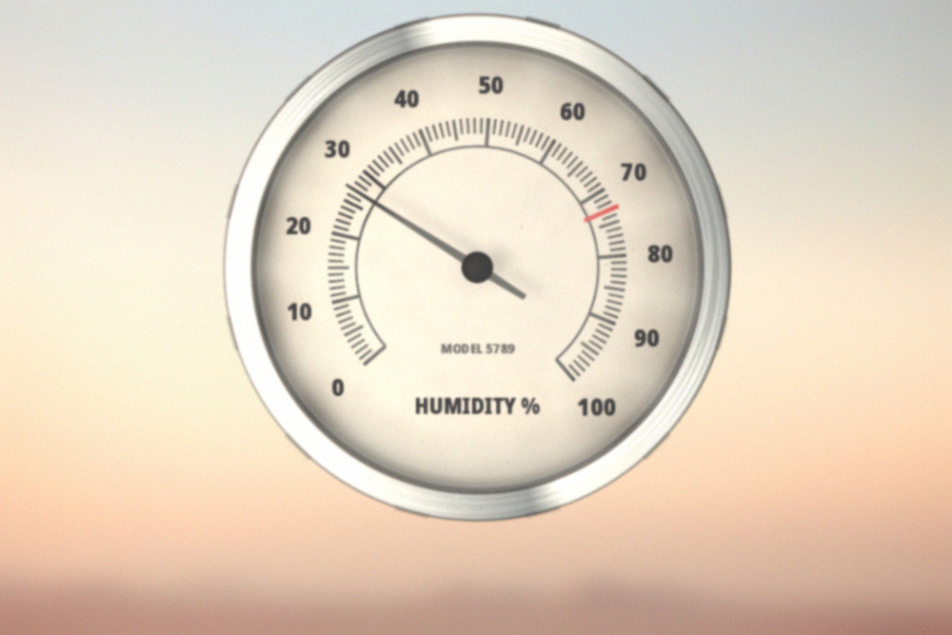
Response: 27 %
